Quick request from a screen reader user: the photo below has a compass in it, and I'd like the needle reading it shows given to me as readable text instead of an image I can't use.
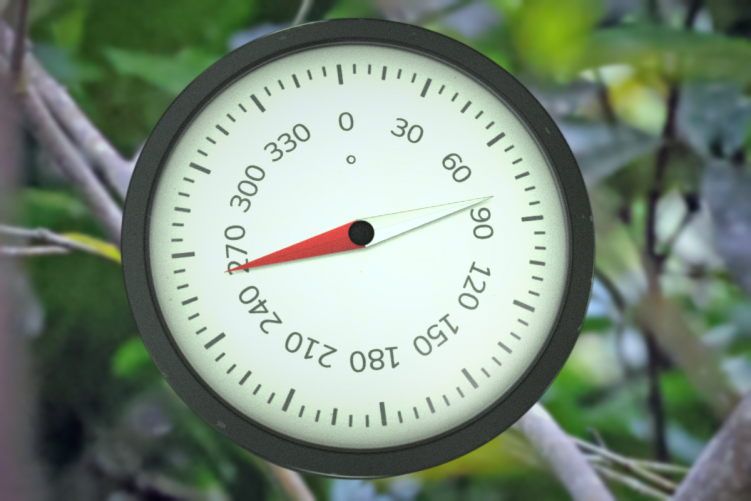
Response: 260 °
